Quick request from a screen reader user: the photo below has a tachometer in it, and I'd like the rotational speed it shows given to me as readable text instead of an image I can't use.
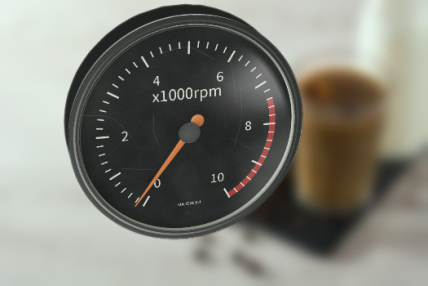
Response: 200 rpm
